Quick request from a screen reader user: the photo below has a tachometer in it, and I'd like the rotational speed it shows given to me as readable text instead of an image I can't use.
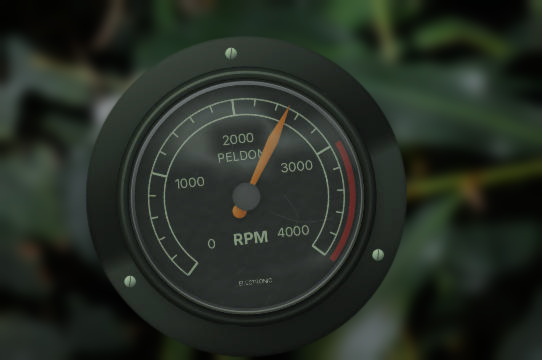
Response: 2500 rpm
